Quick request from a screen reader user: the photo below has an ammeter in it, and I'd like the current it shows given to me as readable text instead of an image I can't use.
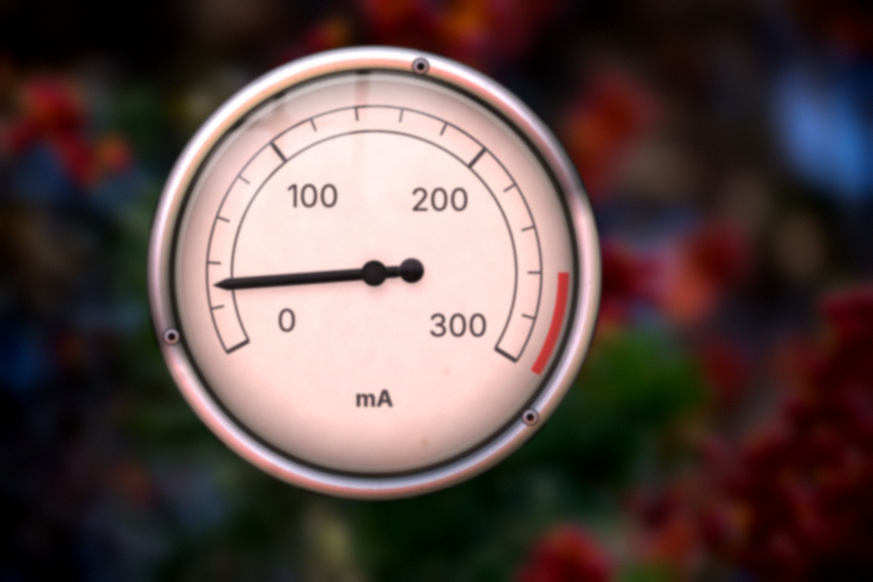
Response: 30 mA
